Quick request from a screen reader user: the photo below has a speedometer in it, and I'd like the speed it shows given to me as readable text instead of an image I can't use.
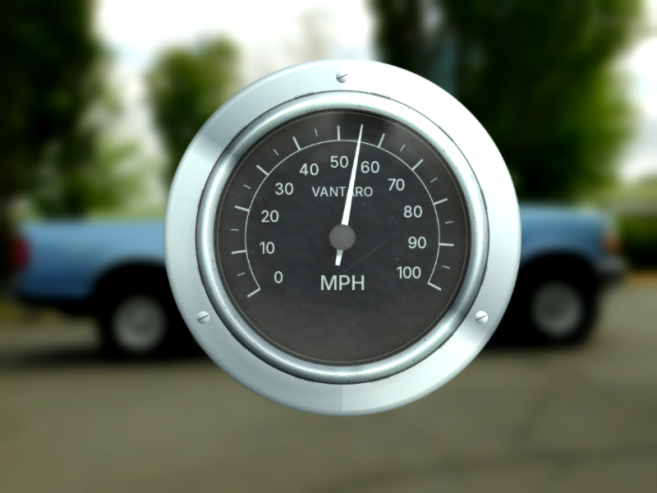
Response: 55 mph
